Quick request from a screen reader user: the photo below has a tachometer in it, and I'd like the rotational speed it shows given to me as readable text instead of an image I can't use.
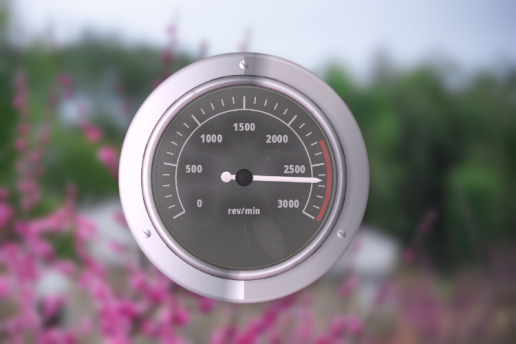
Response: 2650 rpm
